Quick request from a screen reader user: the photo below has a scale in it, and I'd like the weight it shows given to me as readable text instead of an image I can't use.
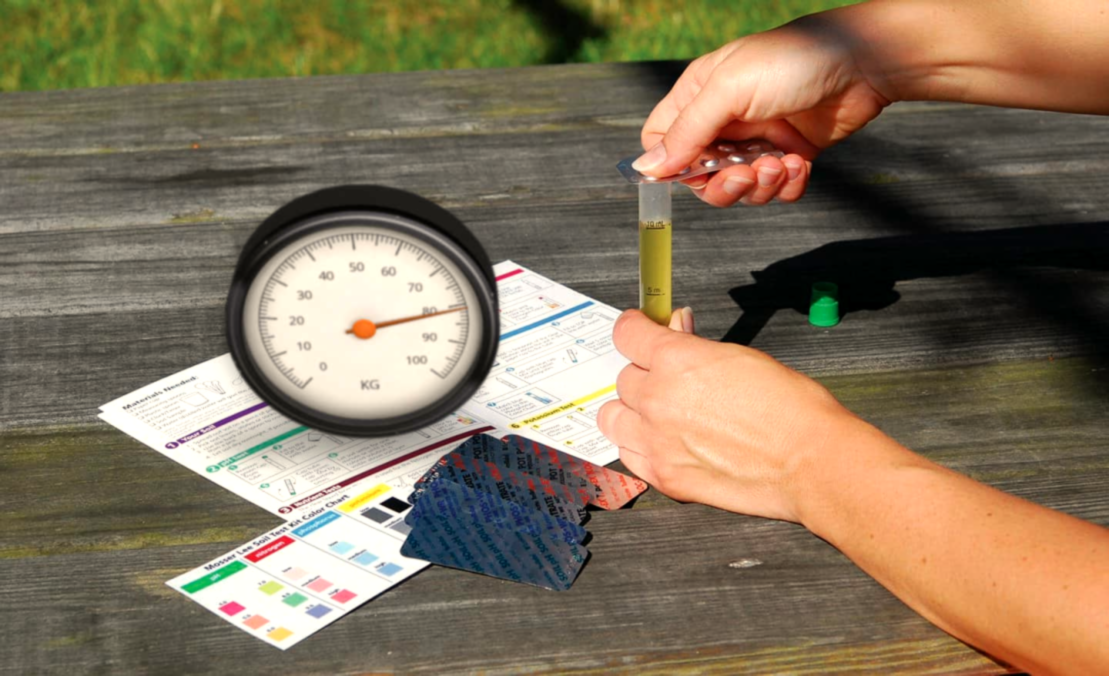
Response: 80 kg
